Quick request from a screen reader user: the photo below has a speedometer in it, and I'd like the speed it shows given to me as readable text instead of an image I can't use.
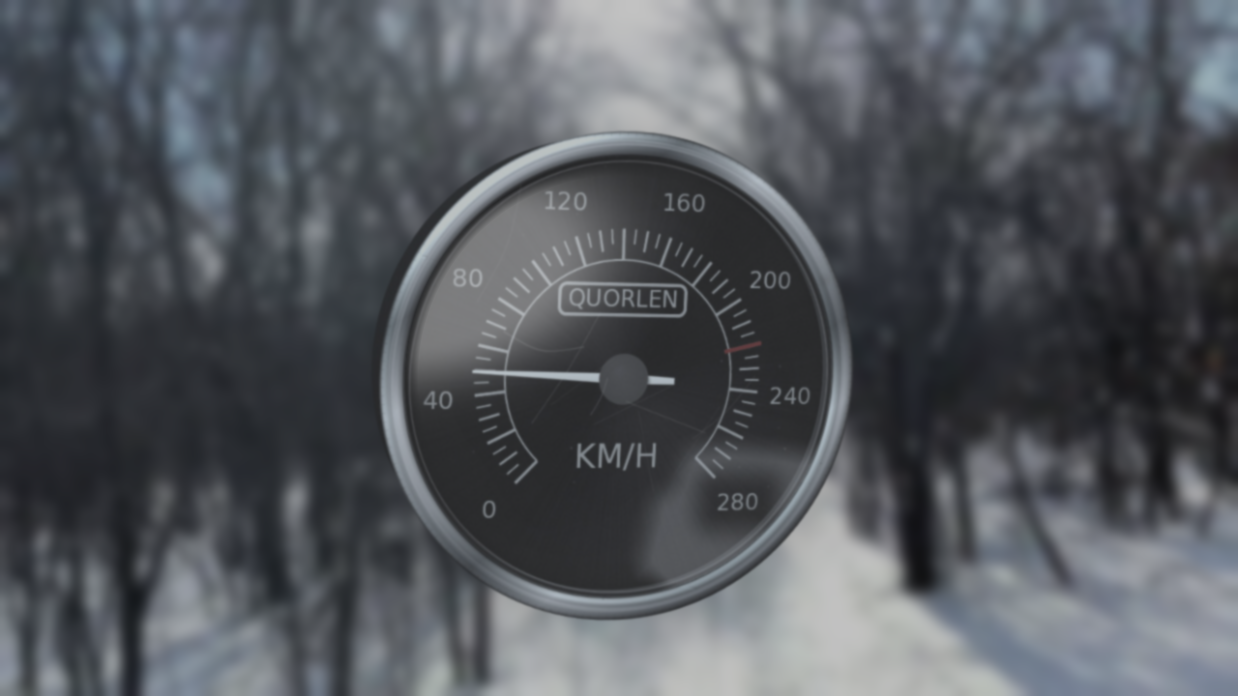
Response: 50 km/h
